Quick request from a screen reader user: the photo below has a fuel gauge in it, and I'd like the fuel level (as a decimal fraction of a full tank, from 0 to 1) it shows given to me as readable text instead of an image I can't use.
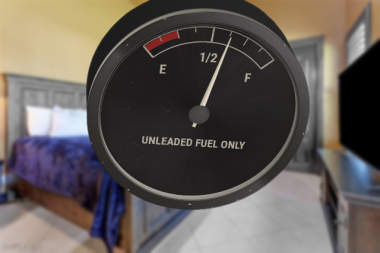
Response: 0.625
